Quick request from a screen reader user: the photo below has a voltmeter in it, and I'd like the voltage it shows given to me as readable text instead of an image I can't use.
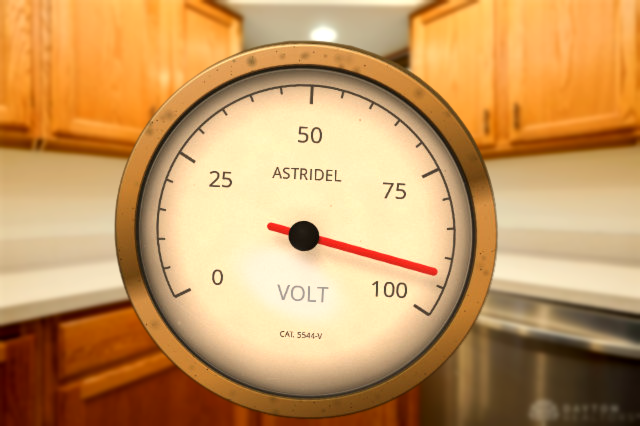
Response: 92.5 V
